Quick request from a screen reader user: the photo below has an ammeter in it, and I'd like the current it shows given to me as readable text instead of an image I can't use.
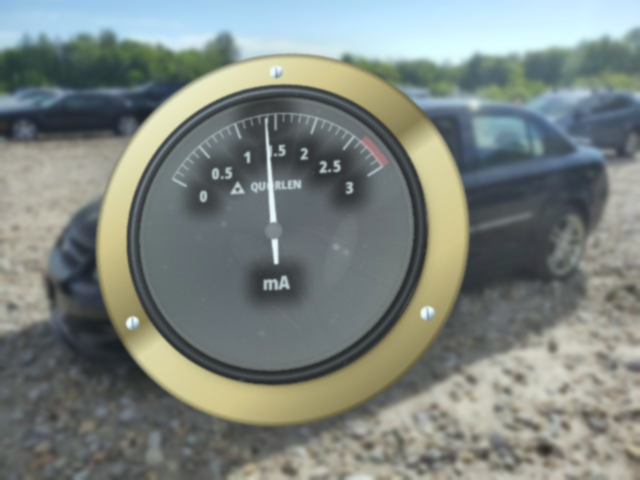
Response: 1.4 mA
